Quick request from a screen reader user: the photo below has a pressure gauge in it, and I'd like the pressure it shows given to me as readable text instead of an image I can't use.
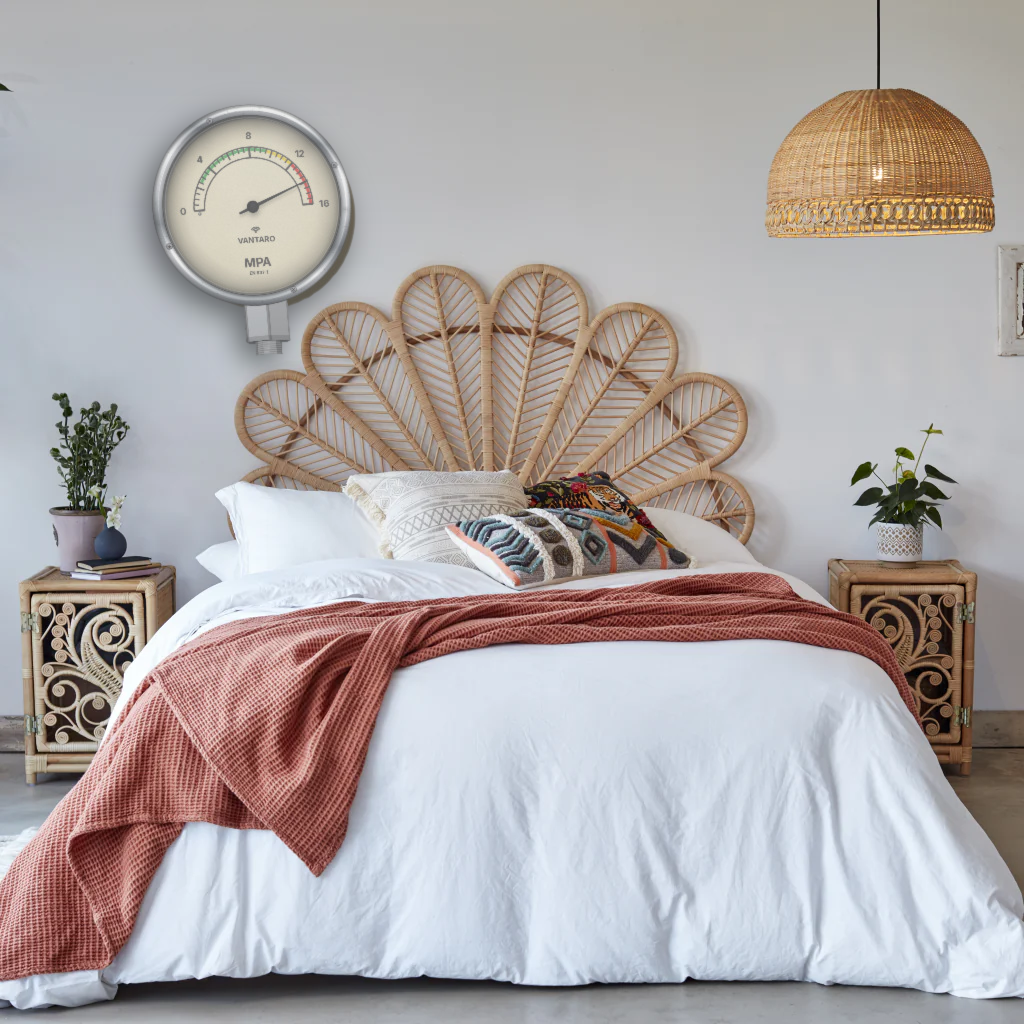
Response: 14 MPa
